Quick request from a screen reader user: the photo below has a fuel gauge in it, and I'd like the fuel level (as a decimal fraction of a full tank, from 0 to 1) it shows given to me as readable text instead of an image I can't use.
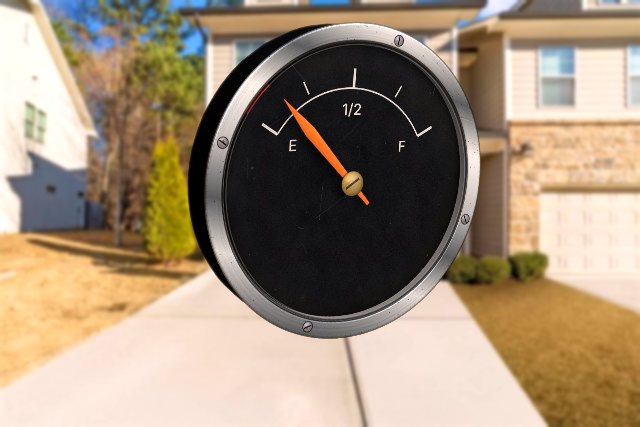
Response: 0.125
